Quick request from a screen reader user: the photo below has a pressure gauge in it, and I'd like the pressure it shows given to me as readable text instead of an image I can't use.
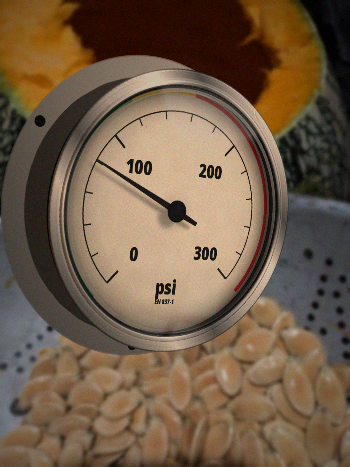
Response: 80 psi
